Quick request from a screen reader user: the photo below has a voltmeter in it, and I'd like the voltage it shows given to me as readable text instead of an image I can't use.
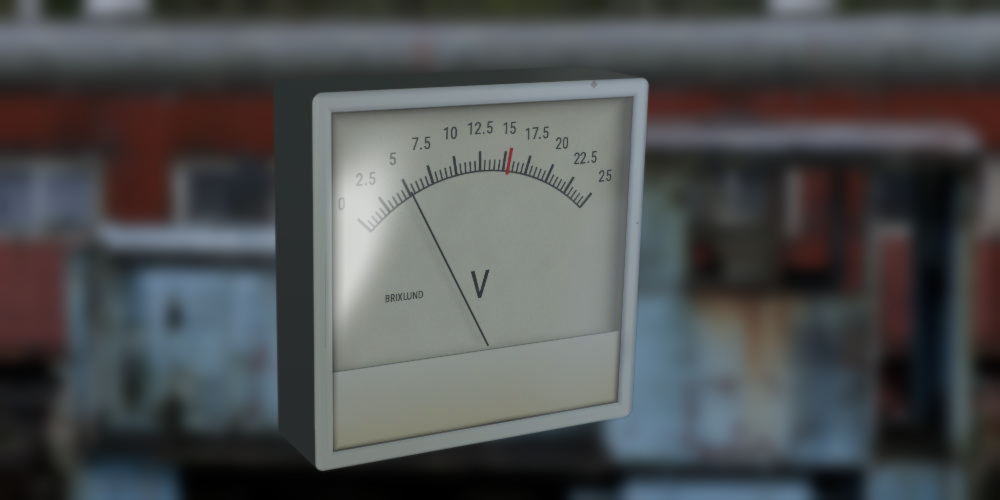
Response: 5 V
